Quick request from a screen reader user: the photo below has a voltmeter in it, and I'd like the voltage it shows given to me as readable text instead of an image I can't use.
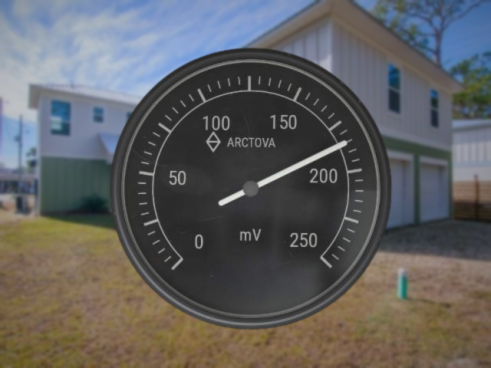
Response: 185 mV
